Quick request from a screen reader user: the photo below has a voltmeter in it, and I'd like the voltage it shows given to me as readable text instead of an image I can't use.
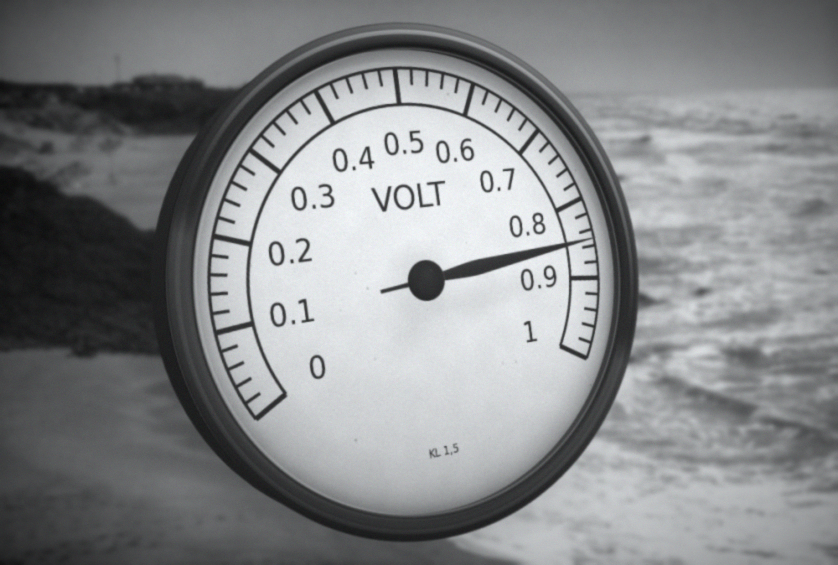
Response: 0.85 V
